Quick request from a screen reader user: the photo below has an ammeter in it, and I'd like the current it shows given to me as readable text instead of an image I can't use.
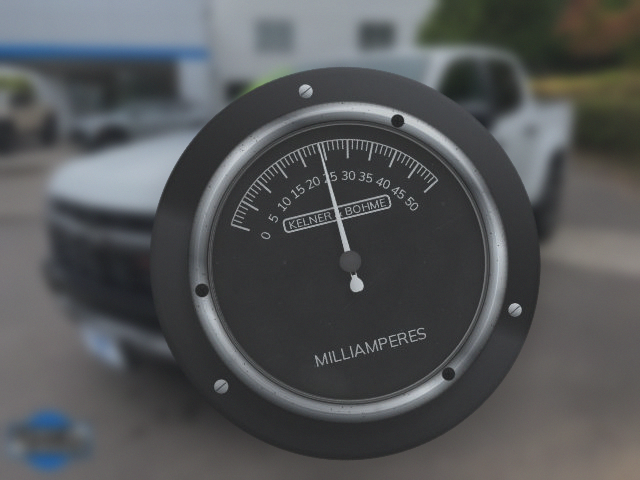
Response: 24 mA
